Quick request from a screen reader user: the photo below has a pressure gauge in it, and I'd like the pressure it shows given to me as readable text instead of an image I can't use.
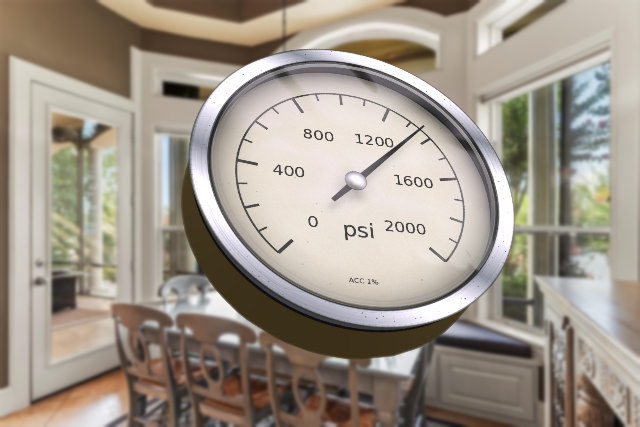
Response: 1350 psi
